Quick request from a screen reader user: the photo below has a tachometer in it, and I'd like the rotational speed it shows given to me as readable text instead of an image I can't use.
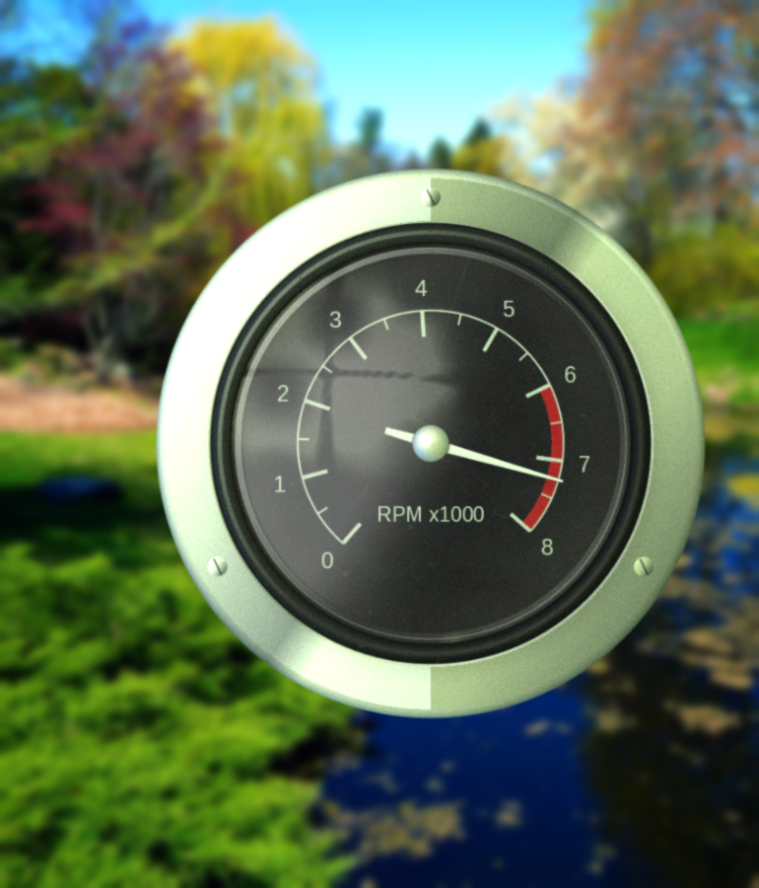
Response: 7250 rpm
